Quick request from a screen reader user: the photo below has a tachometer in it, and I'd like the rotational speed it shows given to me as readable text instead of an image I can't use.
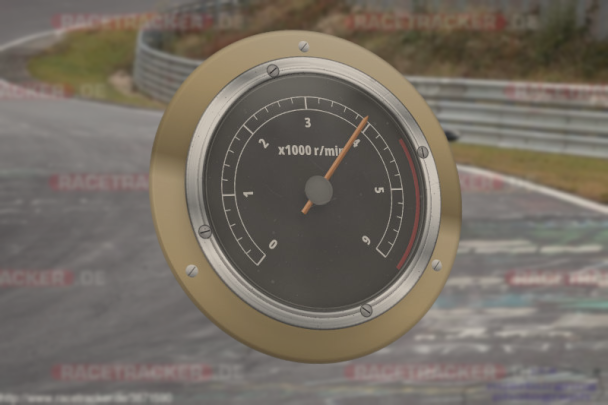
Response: 3900 rpm
